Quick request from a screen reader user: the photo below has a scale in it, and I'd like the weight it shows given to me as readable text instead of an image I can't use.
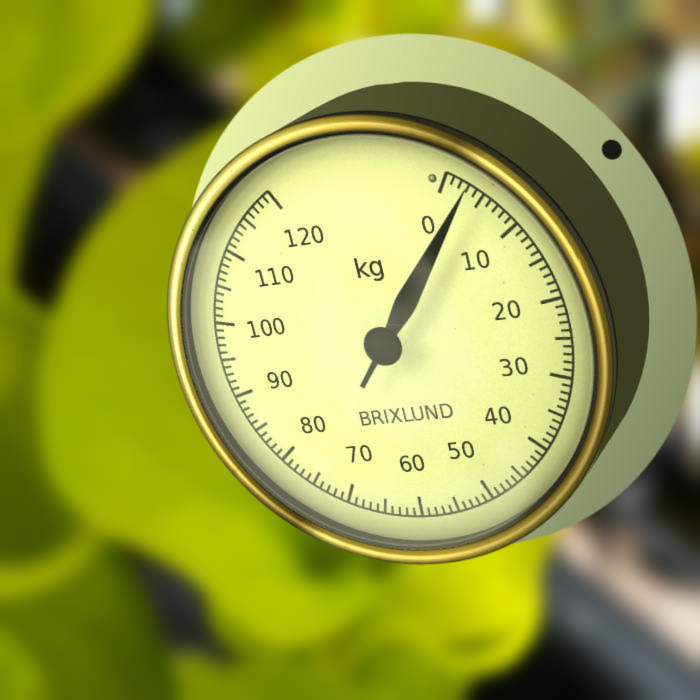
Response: 3 kg
